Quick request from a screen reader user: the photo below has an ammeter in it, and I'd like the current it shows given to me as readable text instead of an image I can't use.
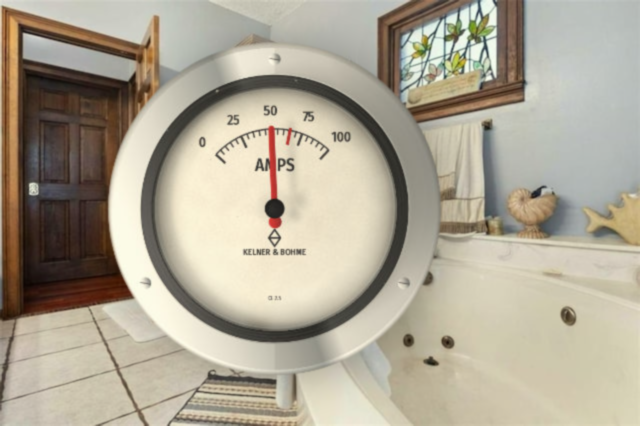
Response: 50 A
